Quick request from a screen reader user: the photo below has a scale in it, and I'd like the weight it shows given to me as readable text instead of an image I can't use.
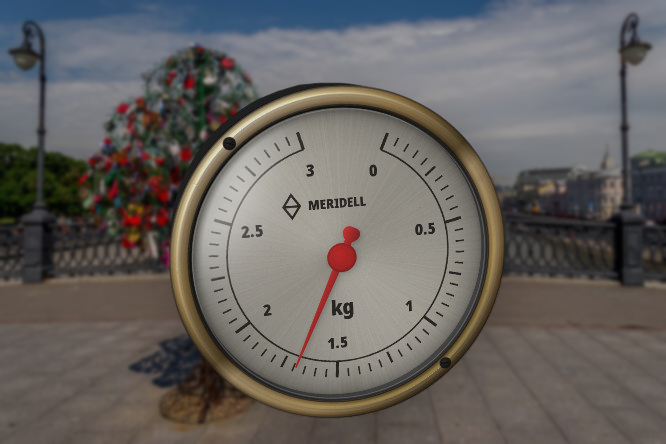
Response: 1.7 kg
